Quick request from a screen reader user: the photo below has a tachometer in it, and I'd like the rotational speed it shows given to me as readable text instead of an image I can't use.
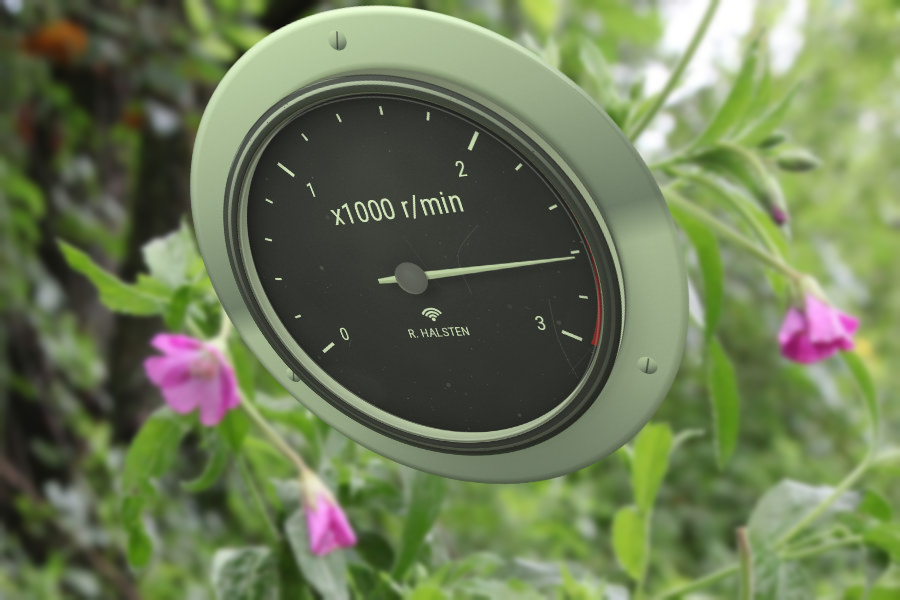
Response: 2600 rpm
